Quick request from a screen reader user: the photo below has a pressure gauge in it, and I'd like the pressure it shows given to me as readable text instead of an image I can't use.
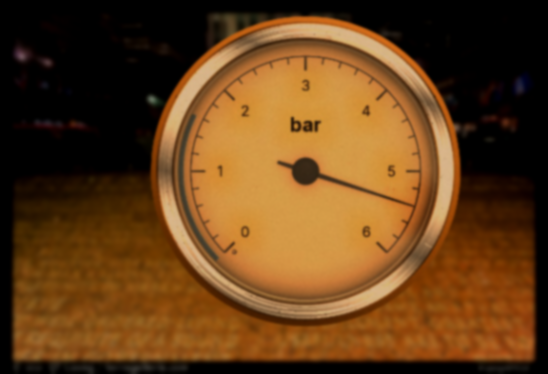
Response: 5.4 bar
